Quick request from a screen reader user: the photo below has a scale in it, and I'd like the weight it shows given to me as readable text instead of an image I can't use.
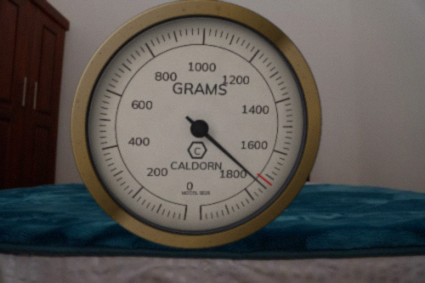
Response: 1740 g
